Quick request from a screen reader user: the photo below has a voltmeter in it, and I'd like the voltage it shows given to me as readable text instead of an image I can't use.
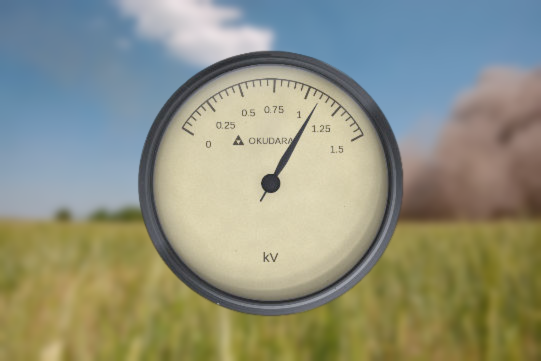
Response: 1.1 kV
